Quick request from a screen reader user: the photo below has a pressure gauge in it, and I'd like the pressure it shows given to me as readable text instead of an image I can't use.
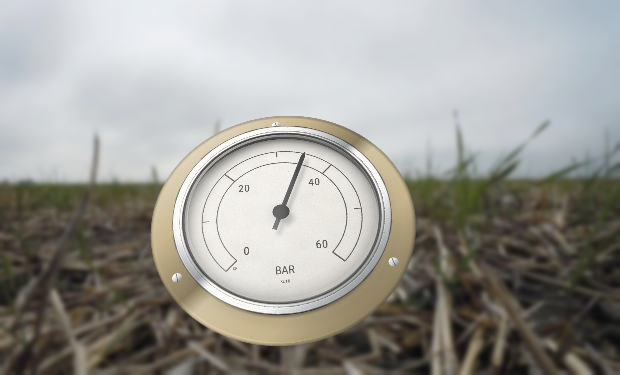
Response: 35 bar
